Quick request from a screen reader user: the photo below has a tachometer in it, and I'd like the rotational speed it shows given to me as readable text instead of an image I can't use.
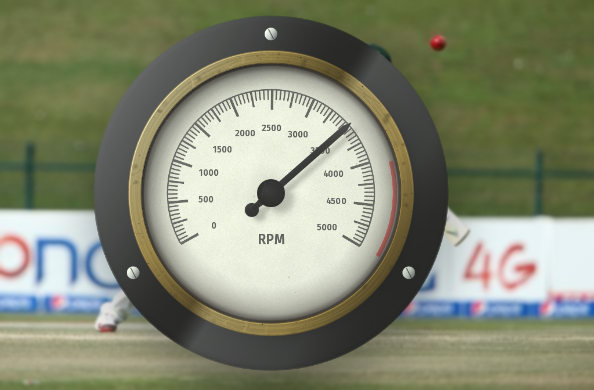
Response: 3500 rpm
